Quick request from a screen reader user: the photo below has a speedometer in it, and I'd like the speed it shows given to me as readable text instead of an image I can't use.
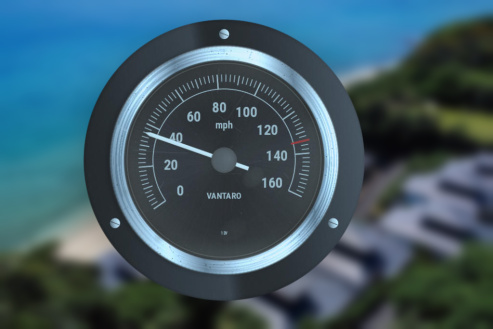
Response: 36 mph
